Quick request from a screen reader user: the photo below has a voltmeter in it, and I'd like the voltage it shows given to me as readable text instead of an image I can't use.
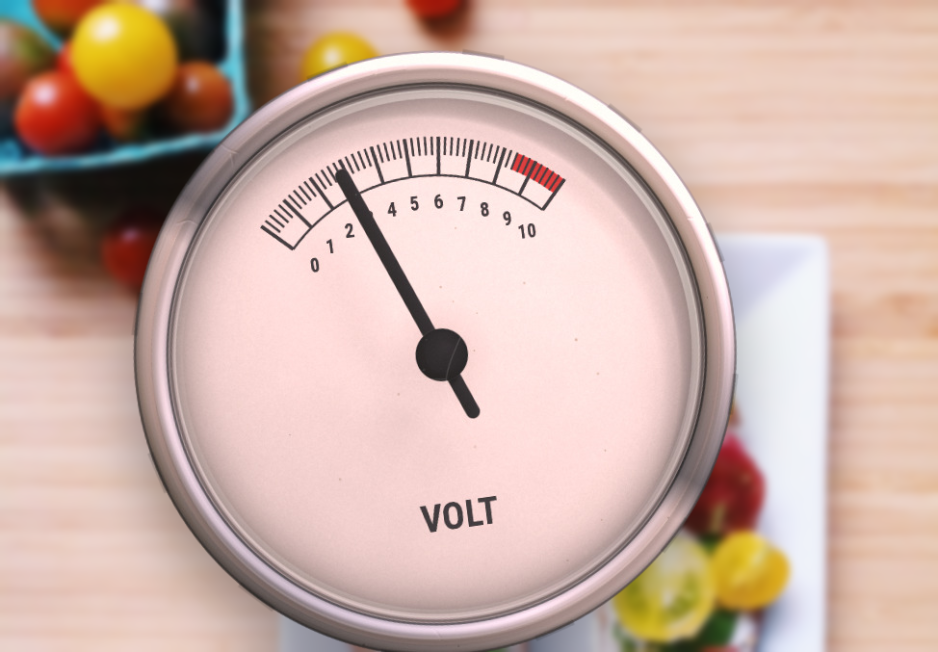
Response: 2.8 V
